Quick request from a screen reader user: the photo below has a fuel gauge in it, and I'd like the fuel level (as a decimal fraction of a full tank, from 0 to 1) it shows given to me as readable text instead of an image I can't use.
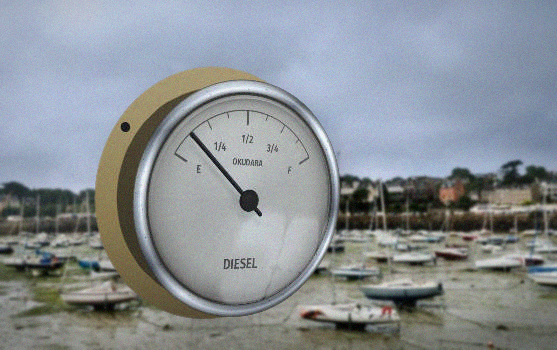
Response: 0.125
